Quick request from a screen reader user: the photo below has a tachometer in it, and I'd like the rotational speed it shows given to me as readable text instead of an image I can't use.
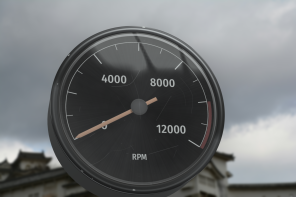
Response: 0 rpm
